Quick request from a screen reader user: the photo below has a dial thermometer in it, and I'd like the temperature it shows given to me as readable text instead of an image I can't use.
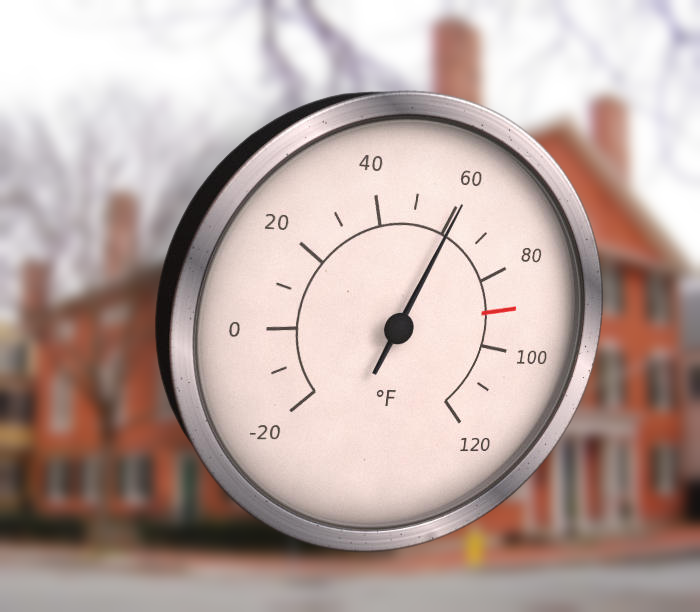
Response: 60 °F
